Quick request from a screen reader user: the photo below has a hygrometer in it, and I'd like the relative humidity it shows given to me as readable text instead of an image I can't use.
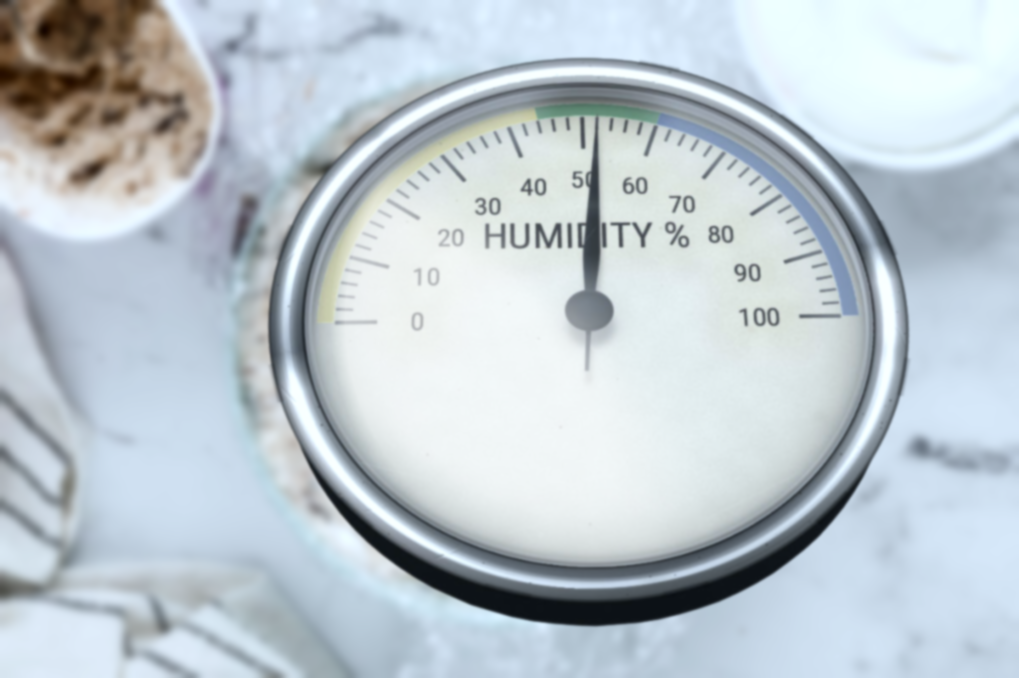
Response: 52 %
